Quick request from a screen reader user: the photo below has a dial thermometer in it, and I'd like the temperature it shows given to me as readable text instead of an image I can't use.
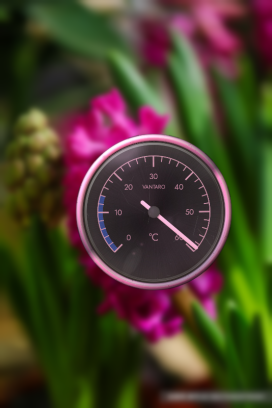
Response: 59 °C
